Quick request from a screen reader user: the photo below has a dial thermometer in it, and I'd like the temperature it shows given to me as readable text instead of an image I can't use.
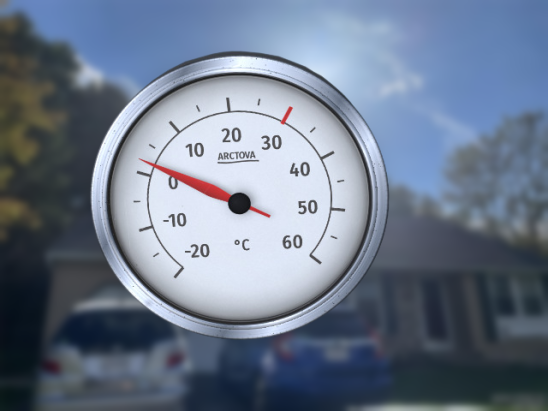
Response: 2.5 °C
